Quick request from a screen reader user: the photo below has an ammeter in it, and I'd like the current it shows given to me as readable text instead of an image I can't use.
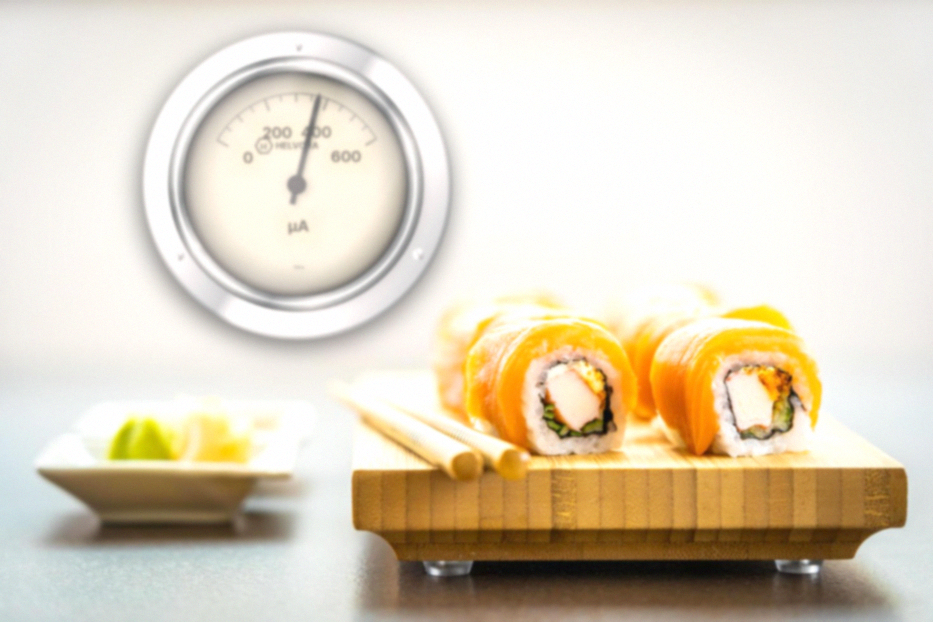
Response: 375 µA
